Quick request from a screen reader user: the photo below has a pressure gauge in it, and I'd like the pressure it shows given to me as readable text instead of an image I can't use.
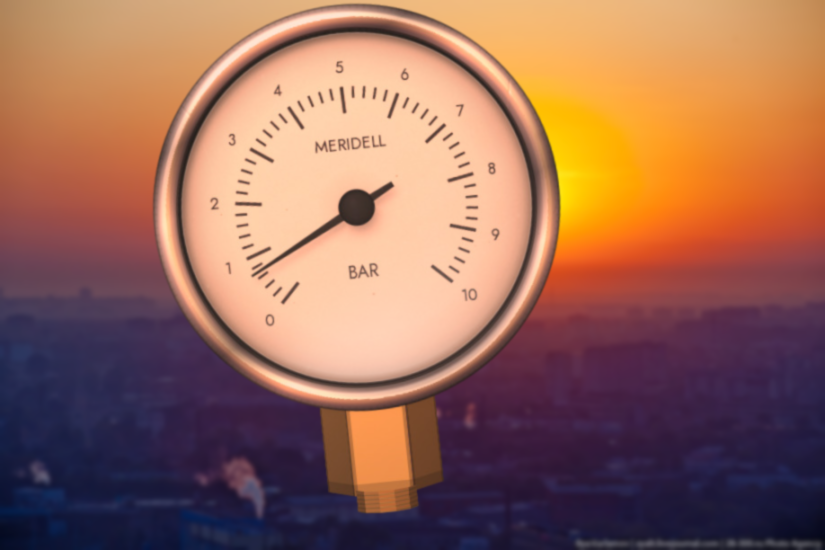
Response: 0.7 bar
